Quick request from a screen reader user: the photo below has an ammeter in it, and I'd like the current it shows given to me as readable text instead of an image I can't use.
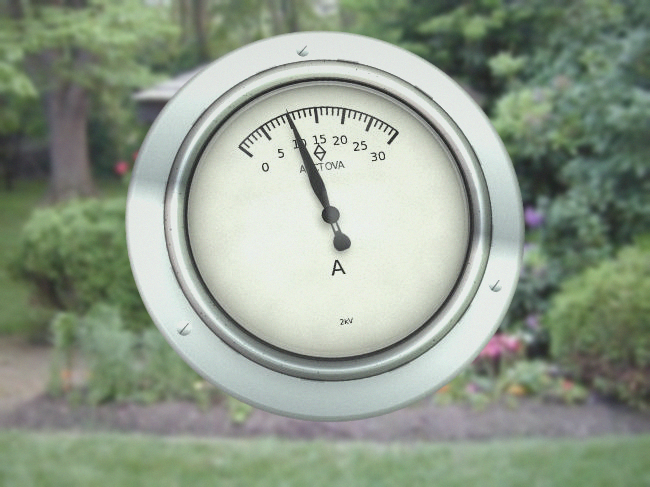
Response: 10 A
